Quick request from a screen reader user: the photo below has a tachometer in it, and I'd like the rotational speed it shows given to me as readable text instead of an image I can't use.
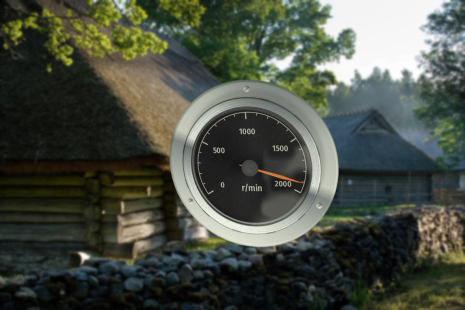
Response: 1900 rpm
